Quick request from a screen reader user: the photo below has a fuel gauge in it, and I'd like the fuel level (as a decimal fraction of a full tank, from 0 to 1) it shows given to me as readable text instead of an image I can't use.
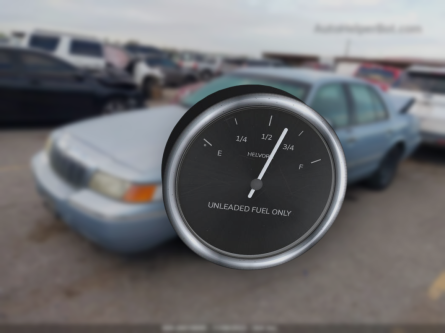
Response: 0.625
